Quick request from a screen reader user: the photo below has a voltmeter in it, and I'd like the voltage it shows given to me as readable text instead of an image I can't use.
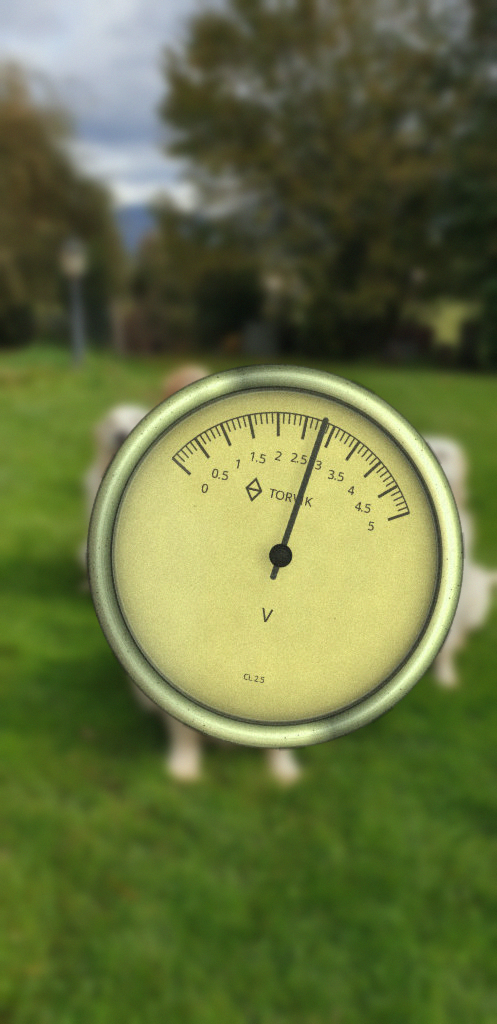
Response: 2.8 V
